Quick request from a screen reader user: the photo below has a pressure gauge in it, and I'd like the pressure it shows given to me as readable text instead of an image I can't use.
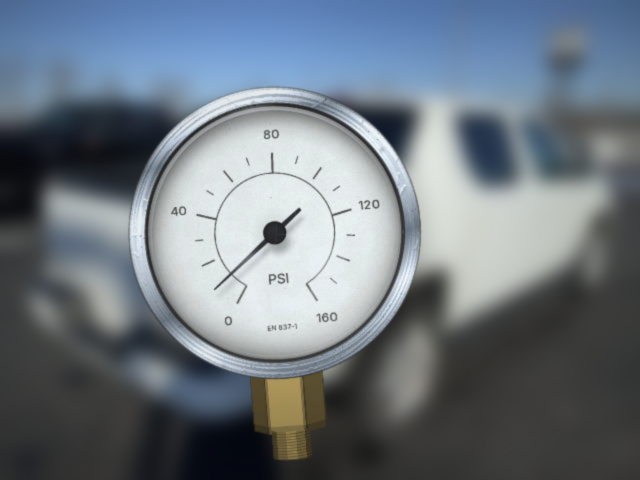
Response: 10 psi
